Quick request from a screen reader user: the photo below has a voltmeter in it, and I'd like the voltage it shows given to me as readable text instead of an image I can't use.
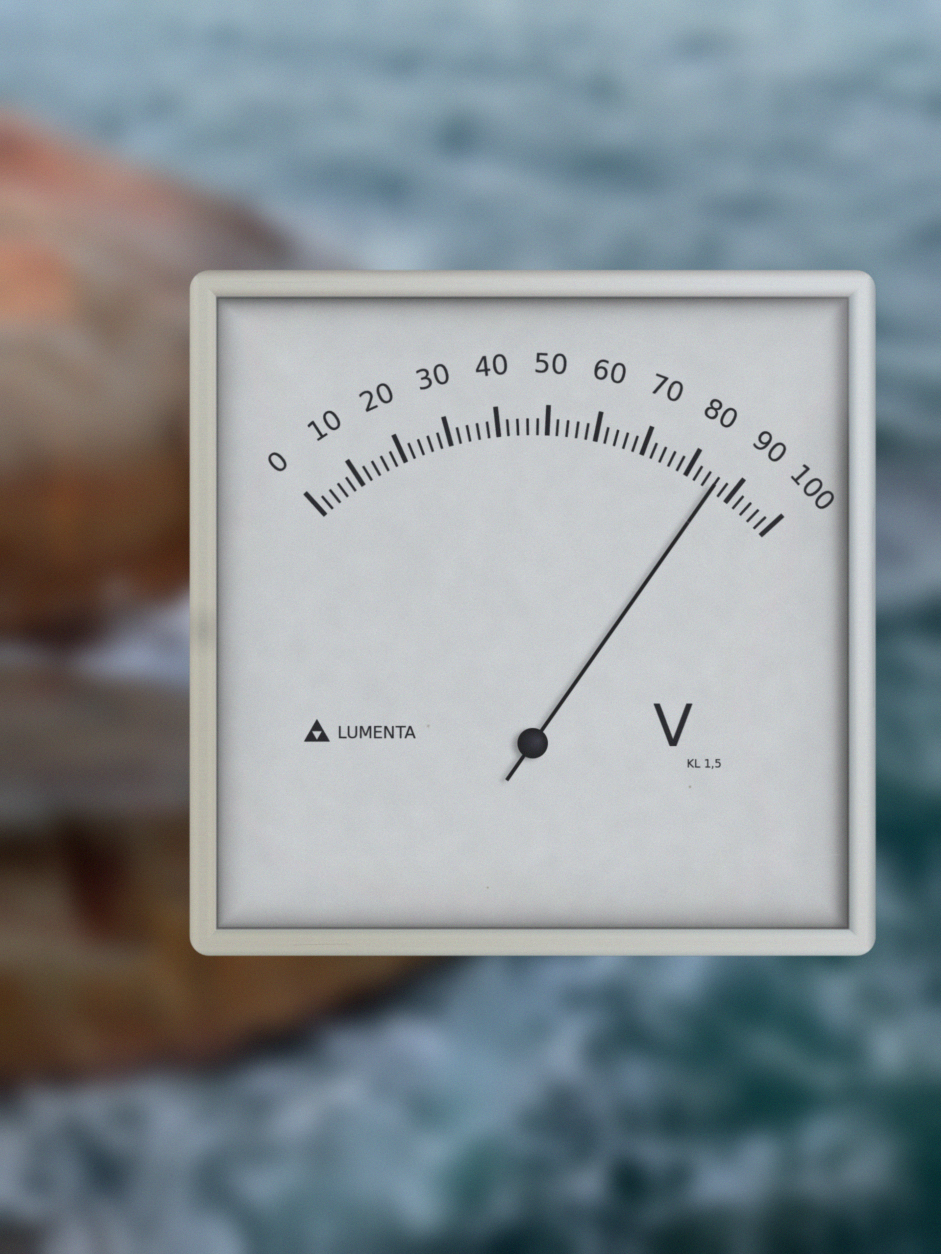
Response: 86 V
